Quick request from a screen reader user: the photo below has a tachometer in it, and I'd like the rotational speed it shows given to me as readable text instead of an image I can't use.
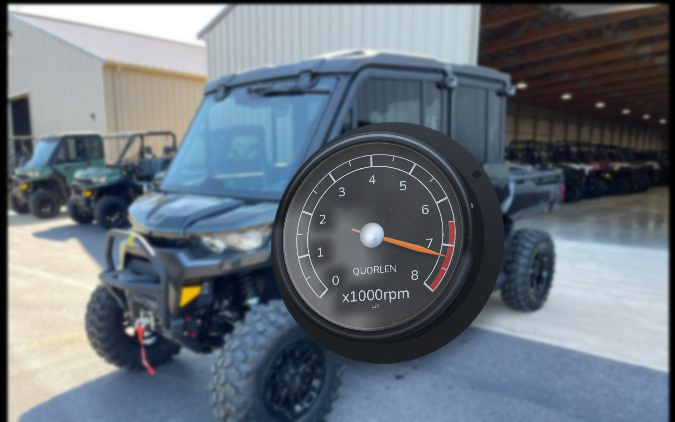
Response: 7250 rpm
